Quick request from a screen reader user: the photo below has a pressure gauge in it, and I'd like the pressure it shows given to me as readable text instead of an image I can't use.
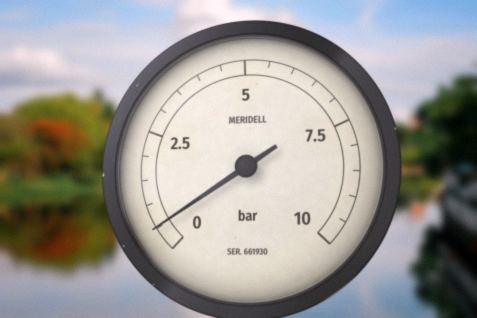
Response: 0.5 bar
